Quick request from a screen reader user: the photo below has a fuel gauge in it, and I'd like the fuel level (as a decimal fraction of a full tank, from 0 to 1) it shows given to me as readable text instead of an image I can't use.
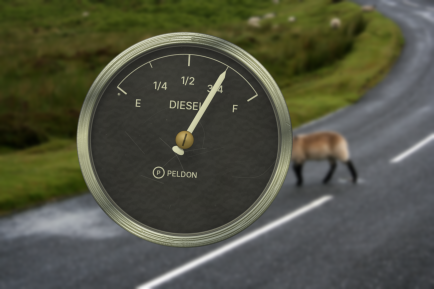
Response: 0.75
